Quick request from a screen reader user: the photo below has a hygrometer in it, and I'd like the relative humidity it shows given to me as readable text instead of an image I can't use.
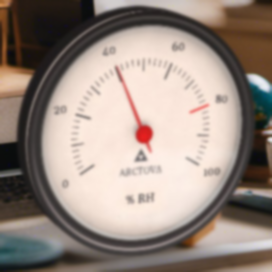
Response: 40 %
